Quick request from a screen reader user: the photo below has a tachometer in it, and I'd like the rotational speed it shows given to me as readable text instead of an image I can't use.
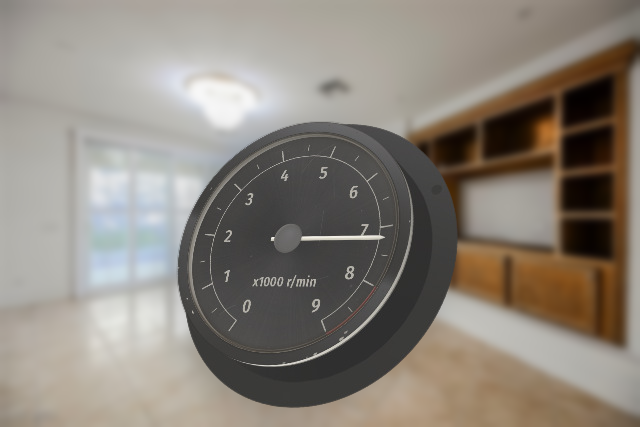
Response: 7250 rpm
